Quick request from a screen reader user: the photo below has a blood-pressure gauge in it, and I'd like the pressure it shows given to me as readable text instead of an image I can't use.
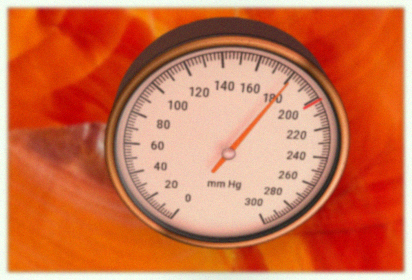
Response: 180 mmHg
